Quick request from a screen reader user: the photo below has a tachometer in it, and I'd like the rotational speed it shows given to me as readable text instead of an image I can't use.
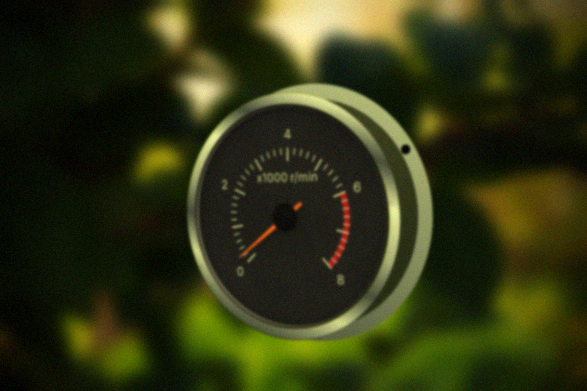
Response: 200 rpm
